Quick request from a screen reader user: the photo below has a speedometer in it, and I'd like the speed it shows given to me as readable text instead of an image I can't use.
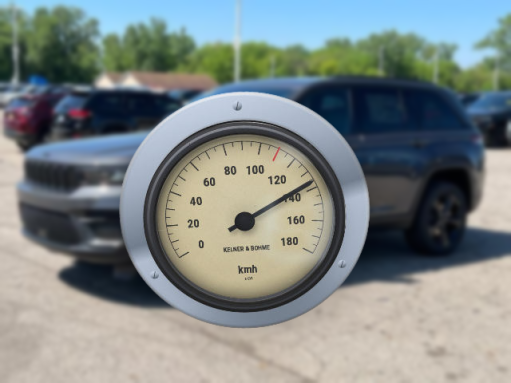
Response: 135 km/h
